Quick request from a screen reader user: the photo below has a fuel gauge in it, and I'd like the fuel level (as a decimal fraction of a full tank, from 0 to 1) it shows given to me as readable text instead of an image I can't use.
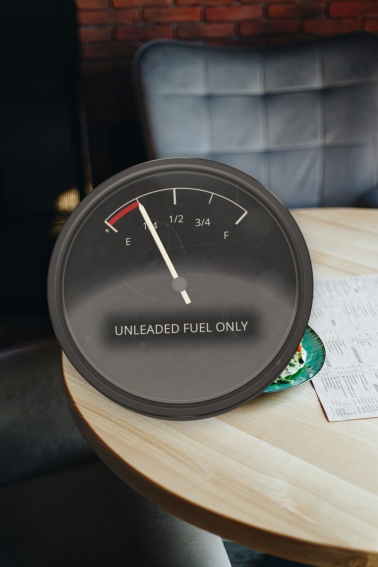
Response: 0.25
